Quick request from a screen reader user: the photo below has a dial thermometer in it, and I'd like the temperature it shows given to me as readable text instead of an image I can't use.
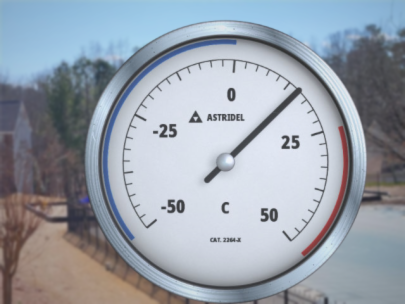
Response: 15 °C
